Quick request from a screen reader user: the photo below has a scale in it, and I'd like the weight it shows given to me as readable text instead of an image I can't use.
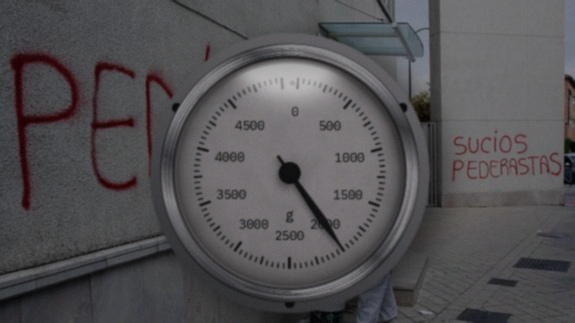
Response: 2000 g
